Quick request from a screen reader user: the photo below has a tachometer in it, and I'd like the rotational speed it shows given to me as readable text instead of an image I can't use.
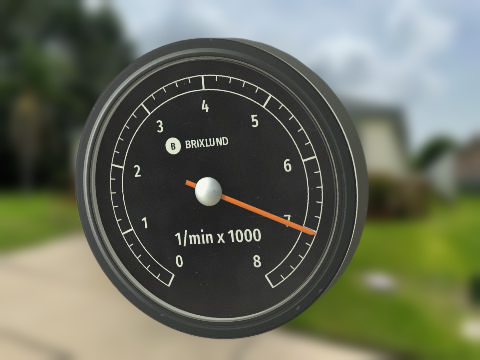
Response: 7000 rpm
